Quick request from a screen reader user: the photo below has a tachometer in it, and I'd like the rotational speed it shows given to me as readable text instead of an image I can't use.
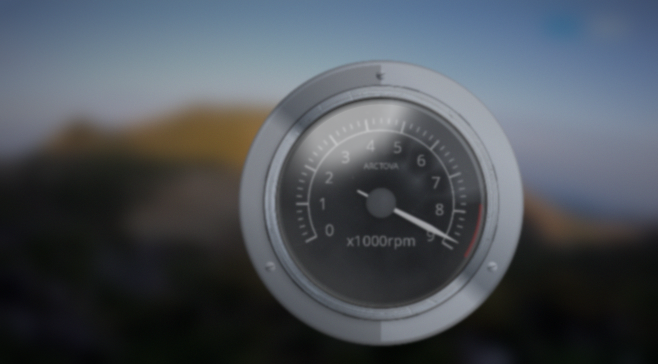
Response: 8800 rpm
